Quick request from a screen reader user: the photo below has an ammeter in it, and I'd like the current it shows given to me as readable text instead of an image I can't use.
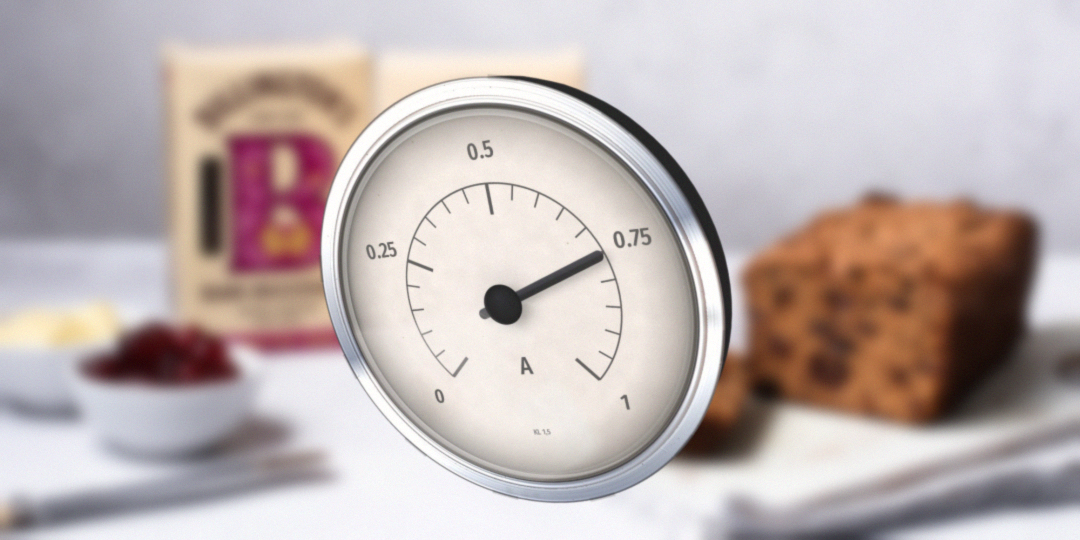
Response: 0.75 A
